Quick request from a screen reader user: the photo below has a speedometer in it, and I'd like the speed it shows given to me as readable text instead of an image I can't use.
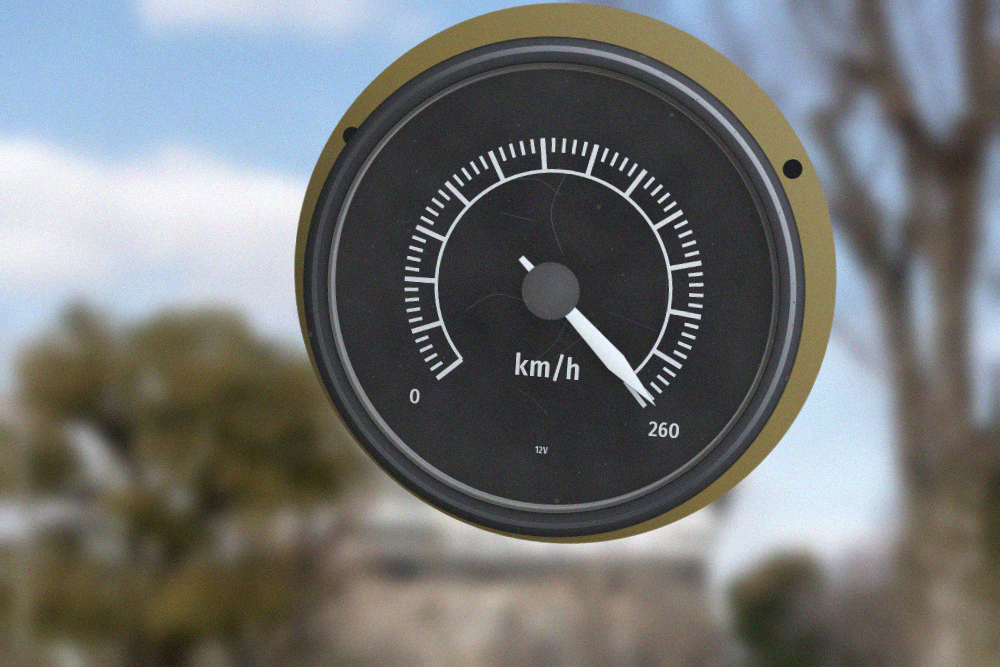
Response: 256 km/h
